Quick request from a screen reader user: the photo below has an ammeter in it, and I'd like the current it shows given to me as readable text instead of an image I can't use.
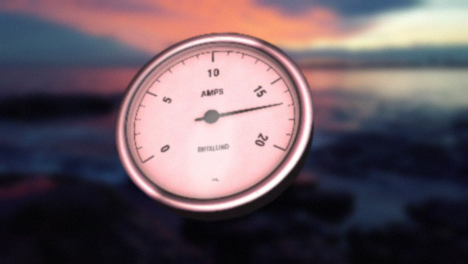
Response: 17 A
